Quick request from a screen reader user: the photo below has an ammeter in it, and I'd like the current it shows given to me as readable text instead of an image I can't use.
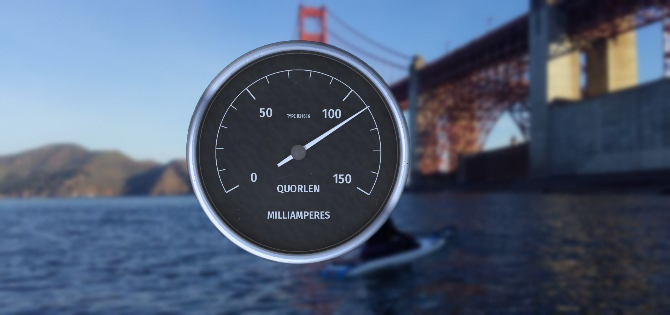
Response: 110 mA
